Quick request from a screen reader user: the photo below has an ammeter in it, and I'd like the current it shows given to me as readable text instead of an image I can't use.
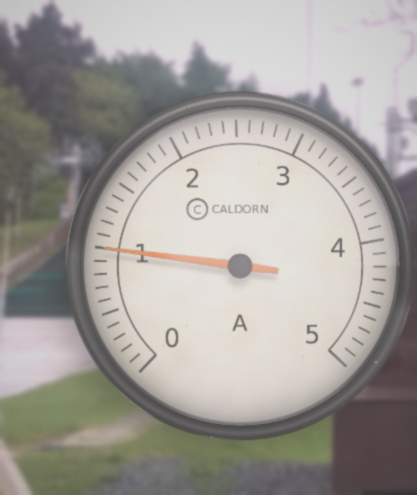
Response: 1 A
